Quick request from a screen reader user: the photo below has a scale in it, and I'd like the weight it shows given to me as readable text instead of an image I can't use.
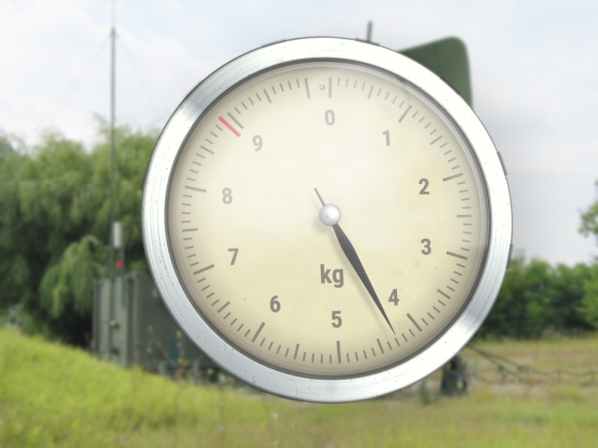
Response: 4.3 kg
